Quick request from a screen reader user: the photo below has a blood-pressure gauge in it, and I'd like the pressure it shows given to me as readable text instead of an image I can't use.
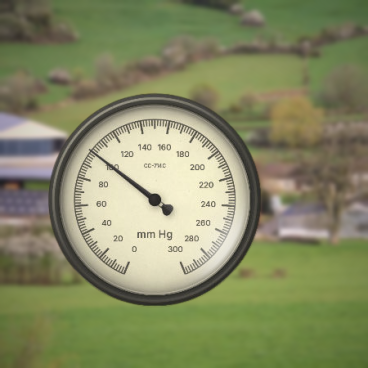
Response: 100 mmHg
